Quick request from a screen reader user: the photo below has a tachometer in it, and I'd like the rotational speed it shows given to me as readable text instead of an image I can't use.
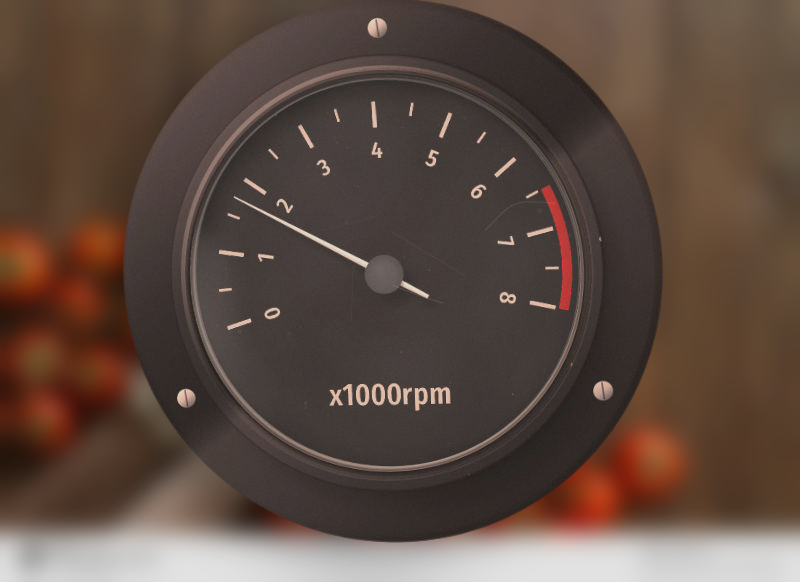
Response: 1750 rpm
